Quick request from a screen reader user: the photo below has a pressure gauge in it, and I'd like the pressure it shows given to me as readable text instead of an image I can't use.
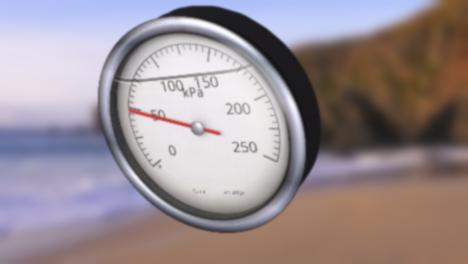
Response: 50 kPa
